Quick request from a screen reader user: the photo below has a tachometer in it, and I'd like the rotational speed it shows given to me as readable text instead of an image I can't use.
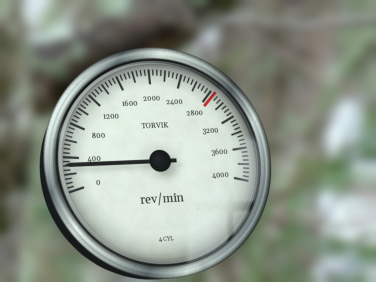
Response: 300 rpm
